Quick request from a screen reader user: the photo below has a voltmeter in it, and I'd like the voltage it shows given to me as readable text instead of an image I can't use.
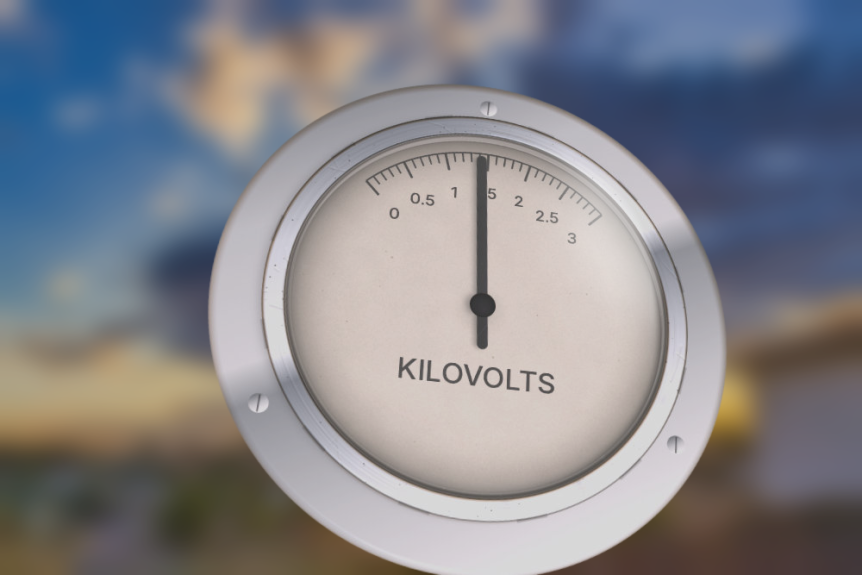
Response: 1.4 kV
